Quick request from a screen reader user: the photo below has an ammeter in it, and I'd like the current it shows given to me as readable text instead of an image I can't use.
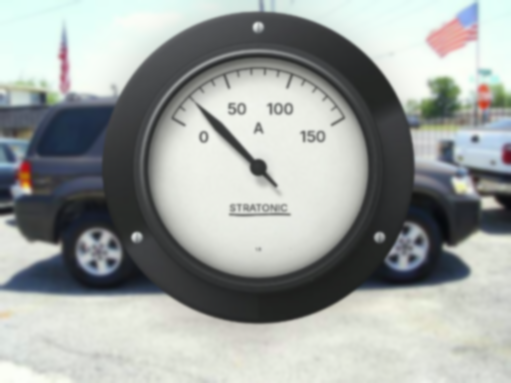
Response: 20 A
